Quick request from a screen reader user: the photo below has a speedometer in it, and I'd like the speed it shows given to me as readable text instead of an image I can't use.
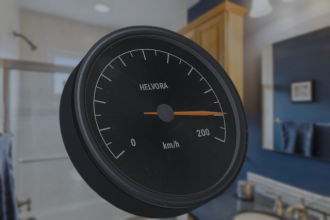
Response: 180 km/h
